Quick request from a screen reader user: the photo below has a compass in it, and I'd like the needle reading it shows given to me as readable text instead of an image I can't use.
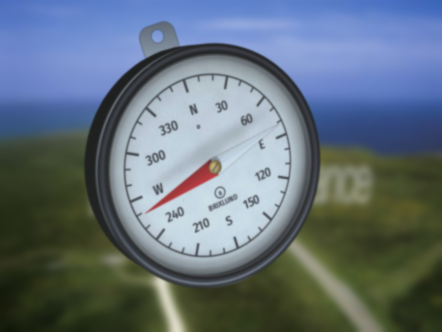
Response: 260 °
